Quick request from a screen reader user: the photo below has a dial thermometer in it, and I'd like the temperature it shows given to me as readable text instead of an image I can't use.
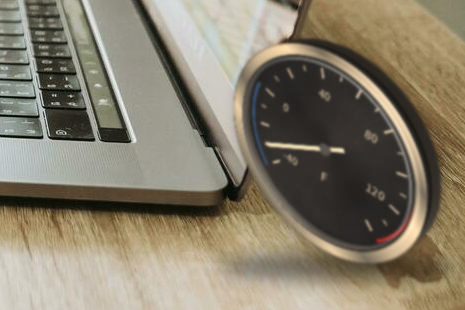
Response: -30 °F
